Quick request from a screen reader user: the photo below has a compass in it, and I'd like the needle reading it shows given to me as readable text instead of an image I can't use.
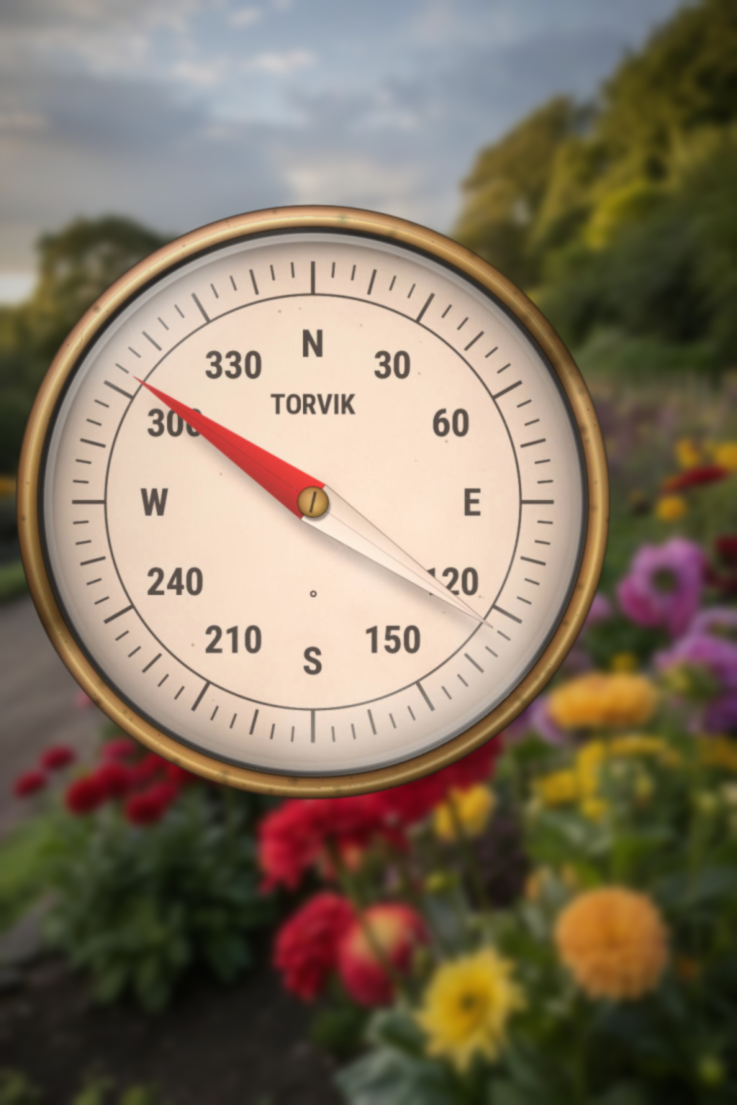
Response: 305 °
